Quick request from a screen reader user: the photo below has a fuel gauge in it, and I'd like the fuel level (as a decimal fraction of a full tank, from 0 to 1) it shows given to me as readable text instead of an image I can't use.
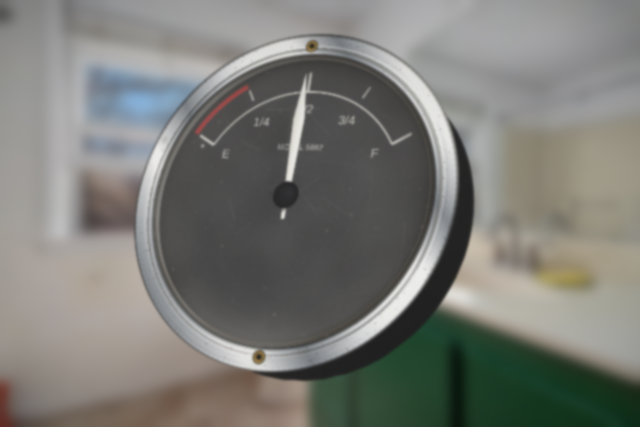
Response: 0.5
